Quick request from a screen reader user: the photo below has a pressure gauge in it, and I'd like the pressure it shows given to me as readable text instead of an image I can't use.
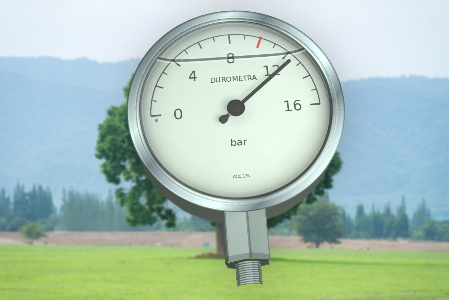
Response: 12.5 bar
